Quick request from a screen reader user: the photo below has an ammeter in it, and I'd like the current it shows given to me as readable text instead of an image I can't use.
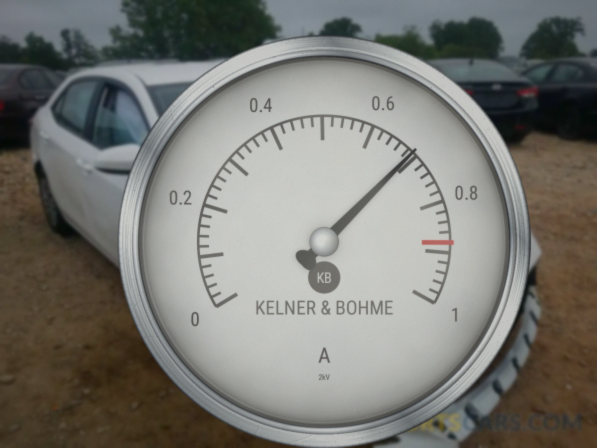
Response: 0.69 A
